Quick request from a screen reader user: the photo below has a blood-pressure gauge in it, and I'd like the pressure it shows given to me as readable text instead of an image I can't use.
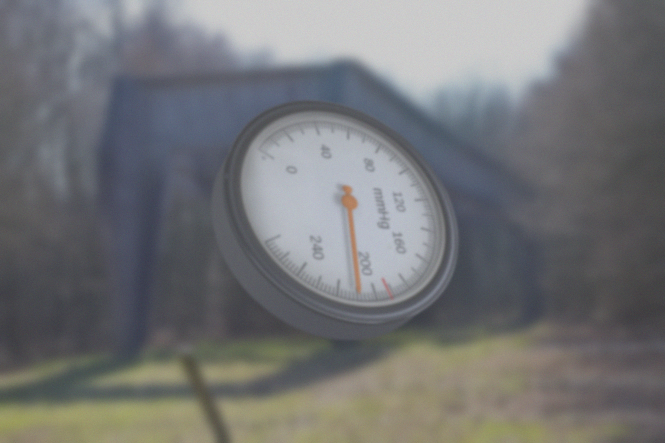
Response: 210 mmHg
